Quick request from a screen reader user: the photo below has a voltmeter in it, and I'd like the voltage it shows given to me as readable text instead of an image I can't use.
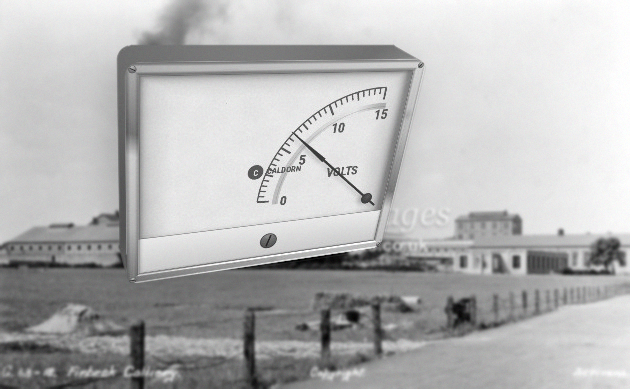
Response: 6.5 V
